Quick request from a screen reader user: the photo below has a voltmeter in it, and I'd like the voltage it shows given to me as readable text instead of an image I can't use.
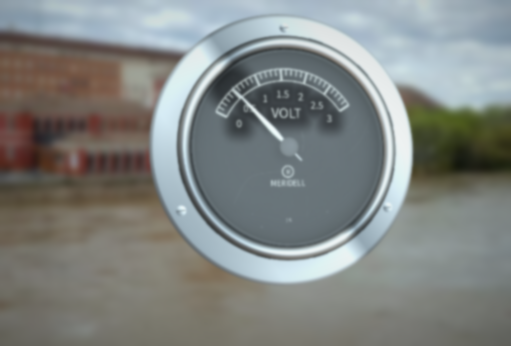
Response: 0.5 V
